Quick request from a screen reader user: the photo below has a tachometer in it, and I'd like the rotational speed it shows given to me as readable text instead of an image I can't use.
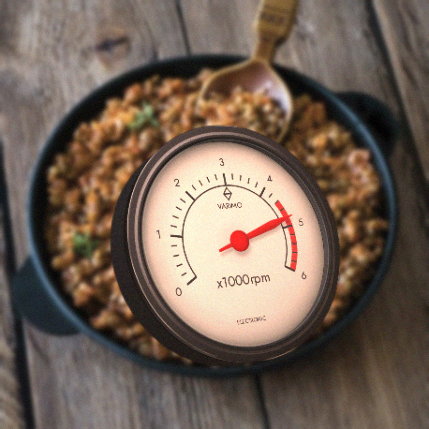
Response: 4800 rpm
